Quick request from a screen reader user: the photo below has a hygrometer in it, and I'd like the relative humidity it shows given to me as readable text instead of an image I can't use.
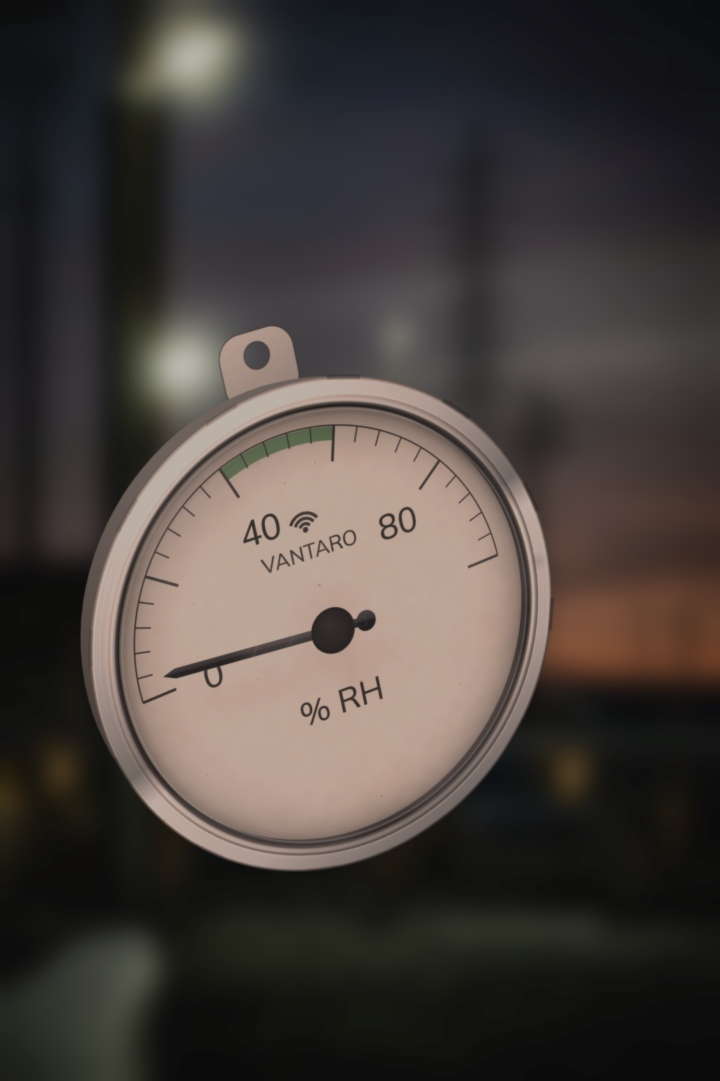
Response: 4 %
